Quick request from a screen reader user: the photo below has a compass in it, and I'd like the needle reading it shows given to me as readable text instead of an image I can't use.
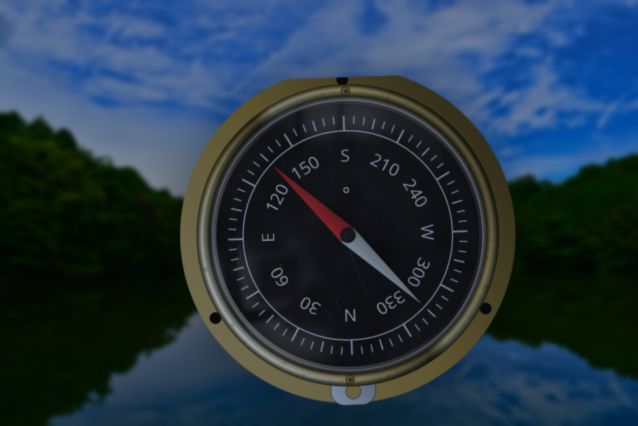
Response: 135 °
